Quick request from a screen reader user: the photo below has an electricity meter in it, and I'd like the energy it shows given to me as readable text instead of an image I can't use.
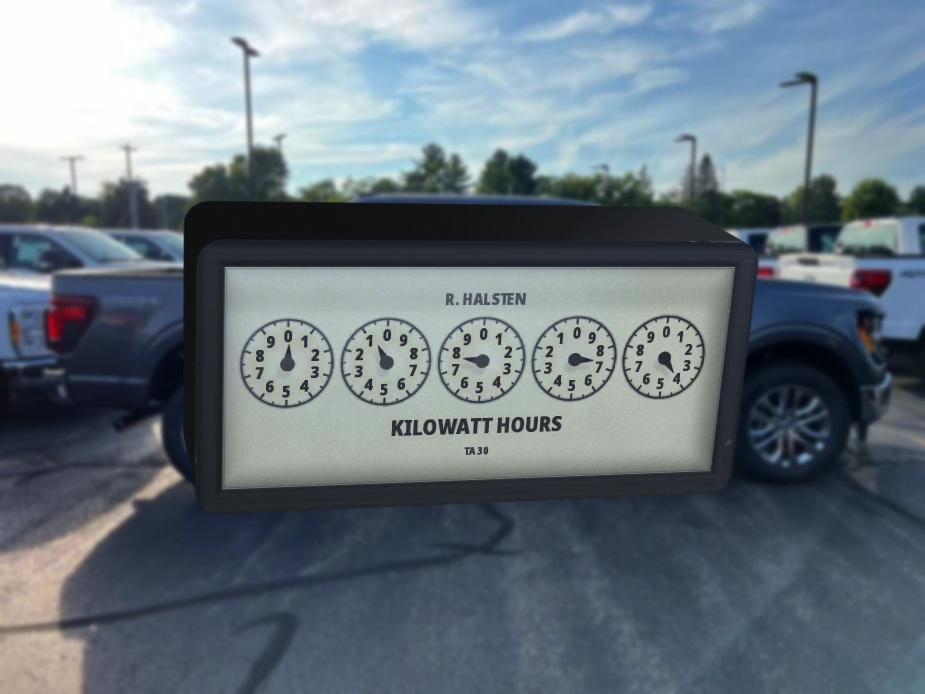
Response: 774 kWh
